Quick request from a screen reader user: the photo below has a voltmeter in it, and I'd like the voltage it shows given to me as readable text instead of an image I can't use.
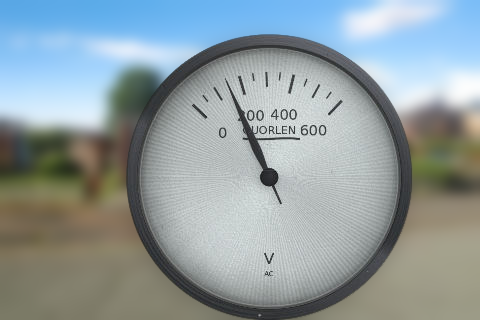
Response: 150 V
